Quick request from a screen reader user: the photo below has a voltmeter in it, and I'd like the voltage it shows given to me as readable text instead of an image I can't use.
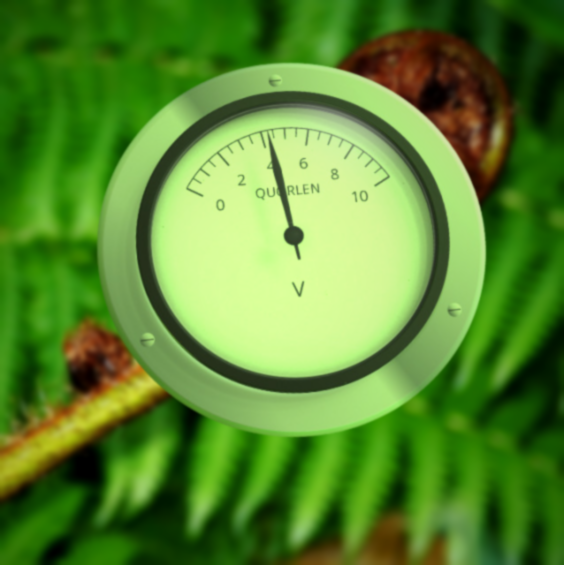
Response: 4.25 V
